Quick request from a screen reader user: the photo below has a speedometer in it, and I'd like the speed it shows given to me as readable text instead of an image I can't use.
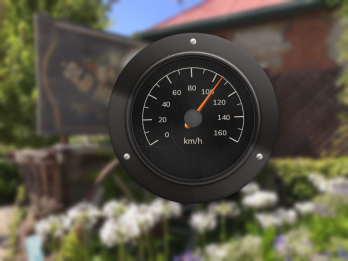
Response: 105 km/h
